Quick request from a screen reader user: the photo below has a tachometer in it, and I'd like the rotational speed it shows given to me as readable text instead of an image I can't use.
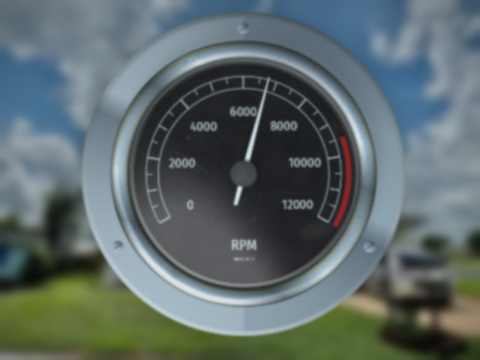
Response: 6750 rpm
